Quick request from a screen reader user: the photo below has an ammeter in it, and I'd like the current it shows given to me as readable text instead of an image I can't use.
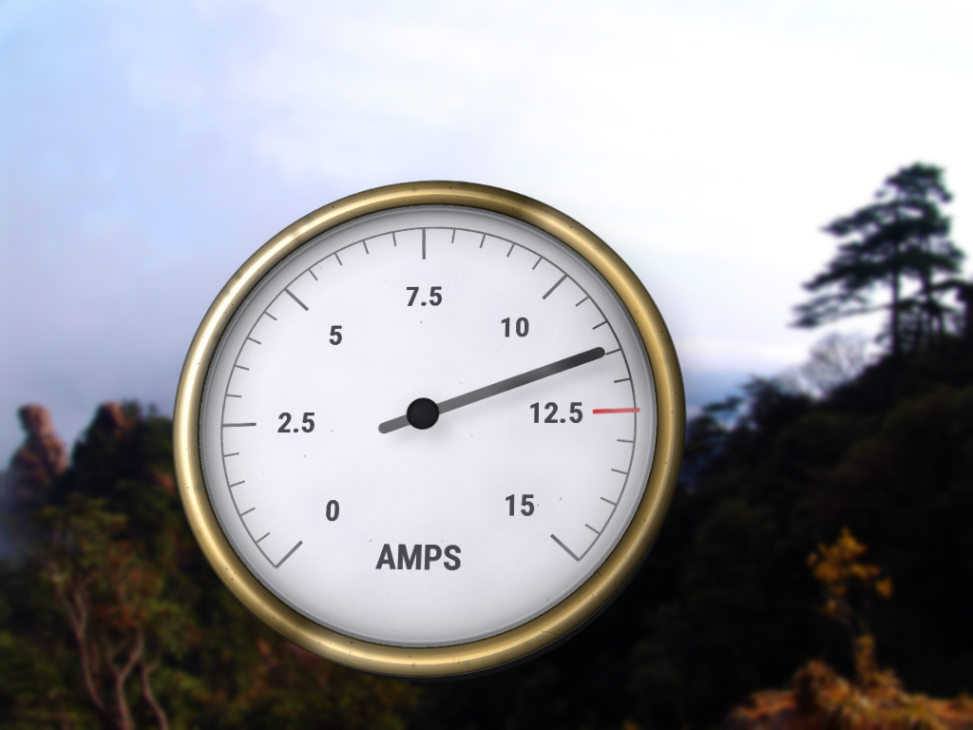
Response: 11.5 A
